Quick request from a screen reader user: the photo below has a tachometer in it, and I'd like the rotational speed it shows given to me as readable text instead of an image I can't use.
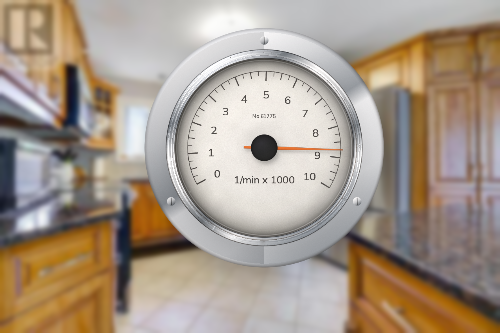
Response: 8750 rpm
